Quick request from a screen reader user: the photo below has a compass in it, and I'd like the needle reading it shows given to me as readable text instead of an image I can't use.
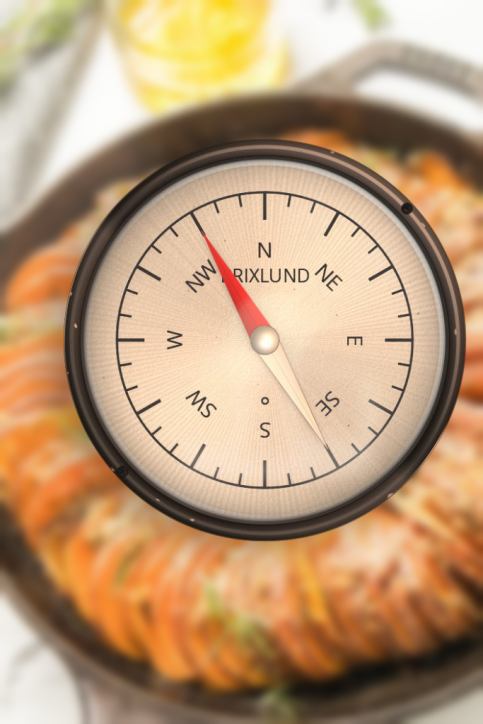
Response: 330 °
